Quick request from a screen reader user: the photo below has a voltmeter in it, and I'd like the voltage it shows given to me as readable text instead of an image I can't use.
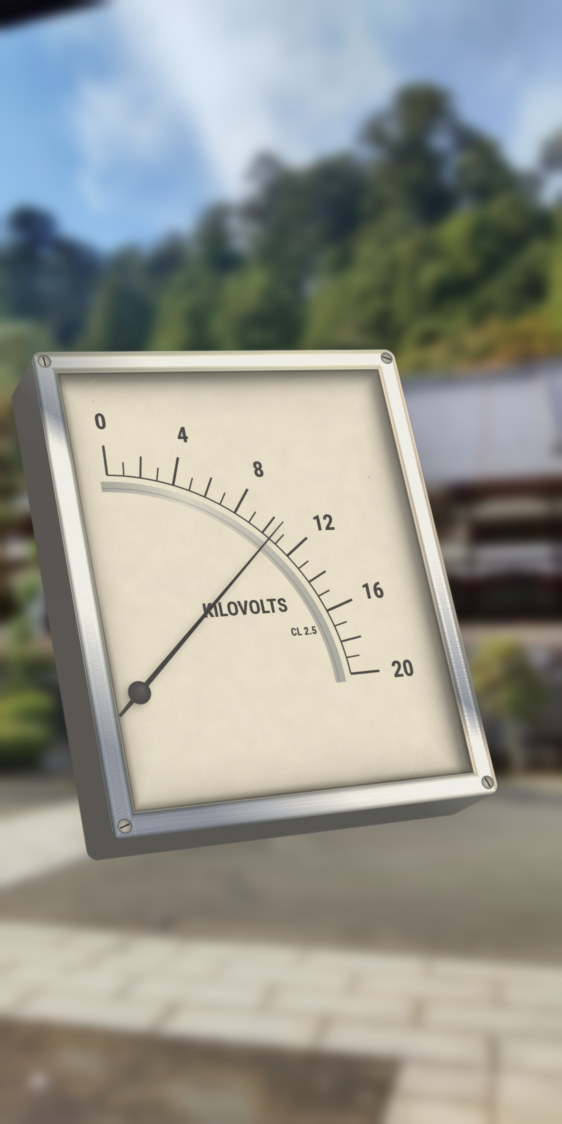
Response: 10.5 kV
